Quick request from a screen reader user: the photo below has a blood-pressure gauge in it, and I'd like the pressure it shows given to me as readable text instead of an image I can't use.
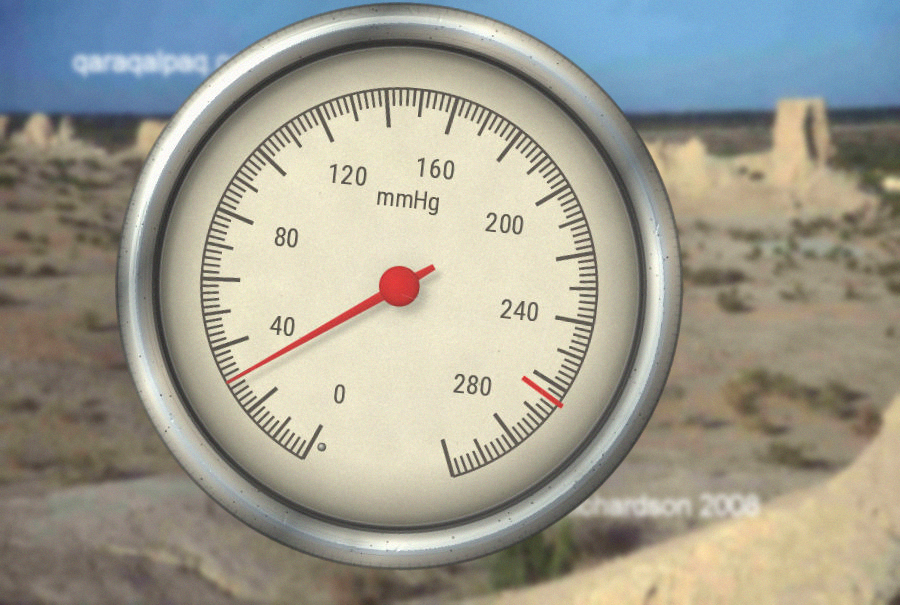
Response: 30 mmHg
